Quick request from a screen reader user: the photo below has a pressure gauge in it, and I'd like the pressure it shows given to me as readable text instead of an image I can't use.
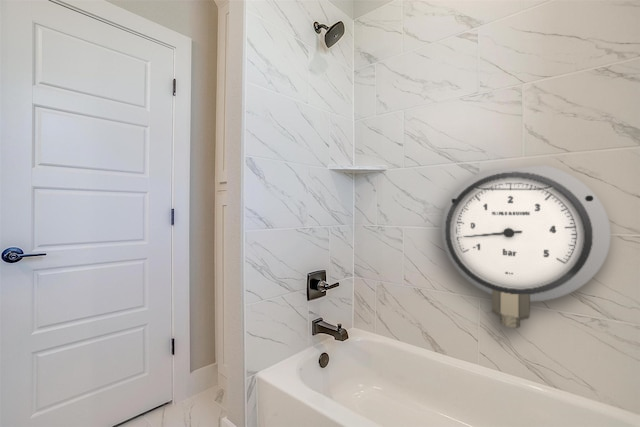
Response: -0.5 bar
